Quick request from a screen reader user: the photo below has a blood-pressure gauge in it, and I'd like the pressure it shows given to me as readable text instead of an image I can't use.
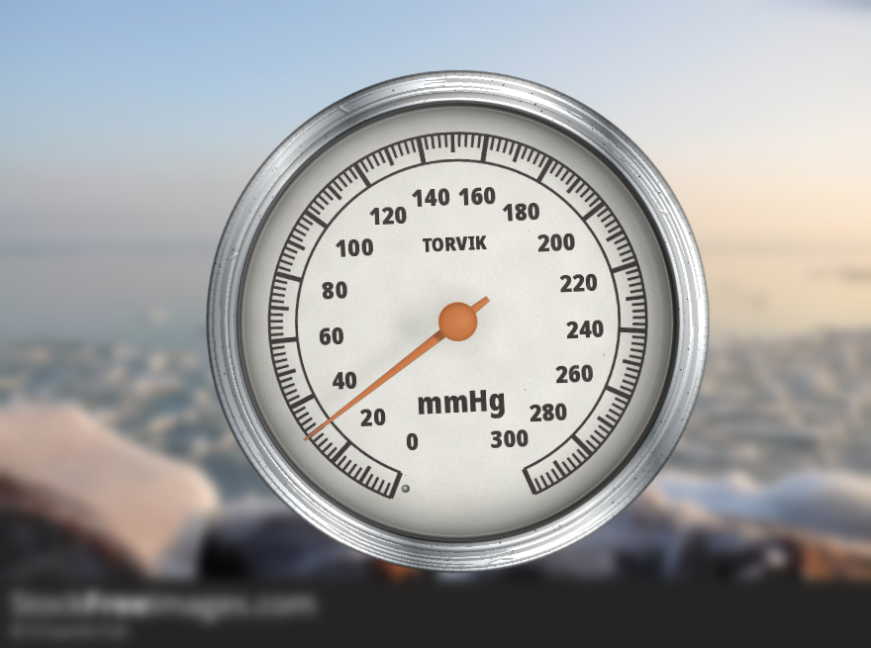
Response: 30 mmHg
